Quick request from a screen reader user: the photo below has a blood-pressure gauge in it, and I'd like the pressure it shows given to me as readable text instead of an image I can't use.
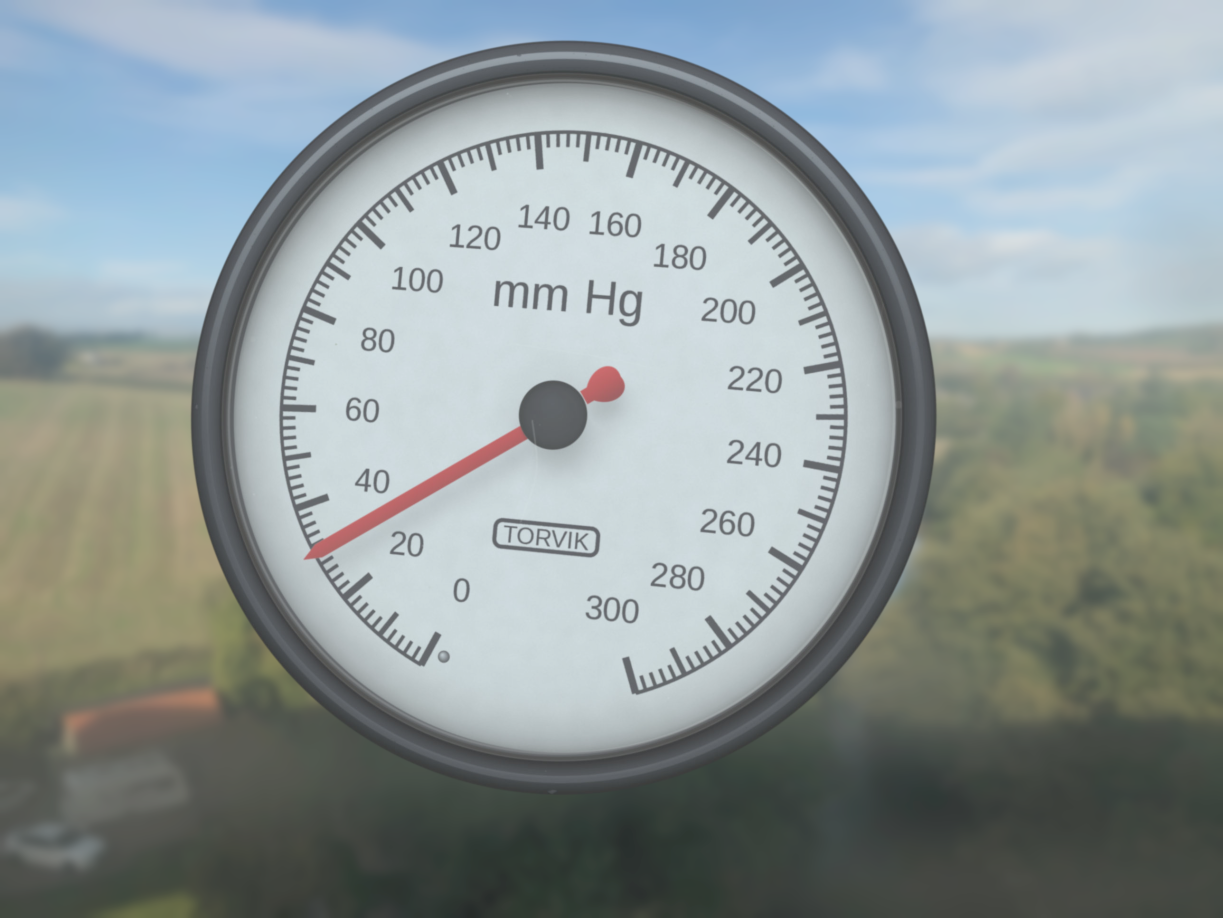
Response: 30 mmHg
